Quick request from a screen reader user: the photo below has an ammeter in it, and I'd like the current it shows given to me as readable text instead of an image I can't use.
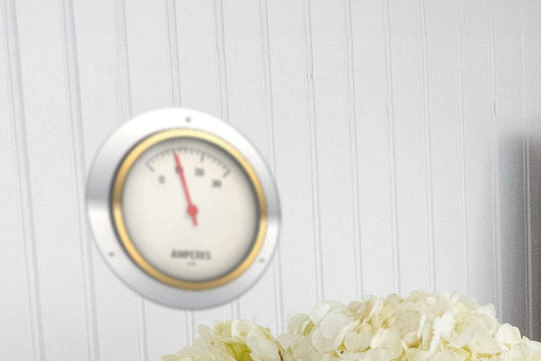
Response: 10 A
